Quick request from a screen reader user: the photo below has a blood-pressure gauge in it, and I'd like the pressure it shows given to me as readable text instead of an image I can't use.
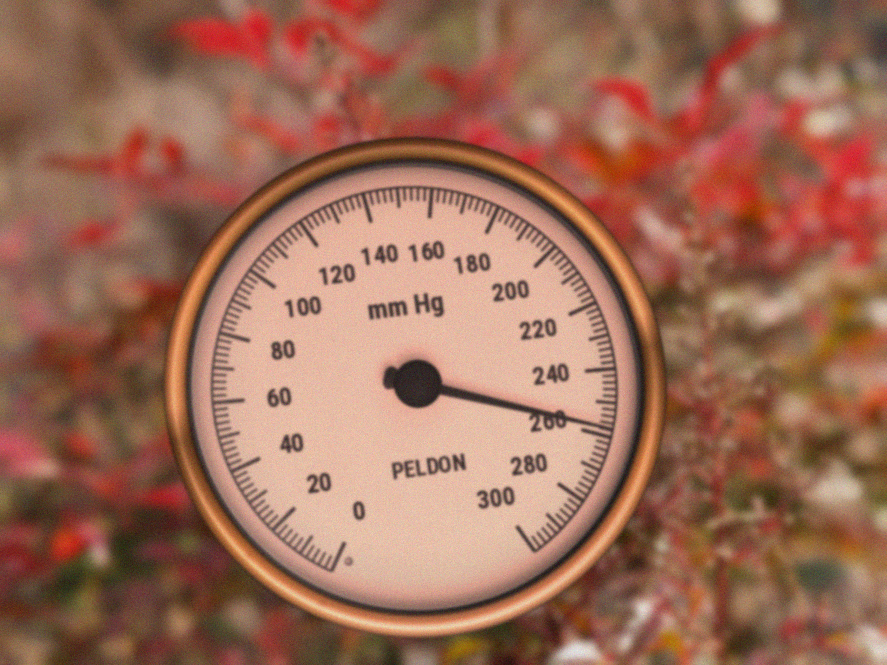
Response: 258 mmHg
